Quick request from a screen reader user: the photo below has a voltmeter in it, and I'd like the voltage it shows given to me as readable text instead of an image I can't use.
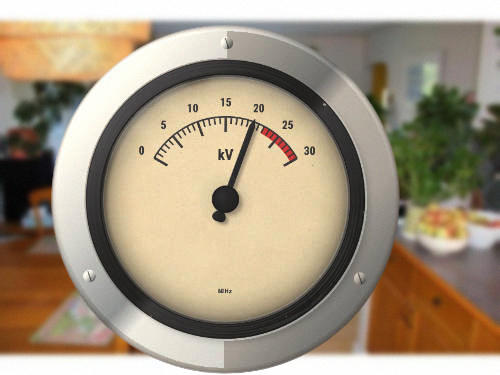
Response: 20 kV
